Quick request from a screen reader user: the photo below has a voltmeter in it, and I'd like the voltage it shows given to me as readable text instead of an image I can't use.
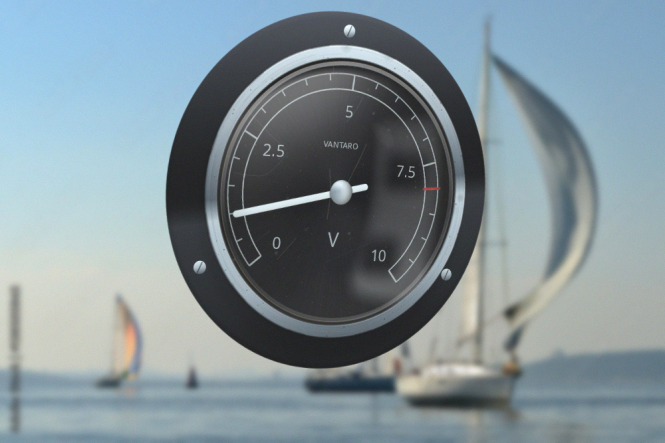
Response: 1 V
